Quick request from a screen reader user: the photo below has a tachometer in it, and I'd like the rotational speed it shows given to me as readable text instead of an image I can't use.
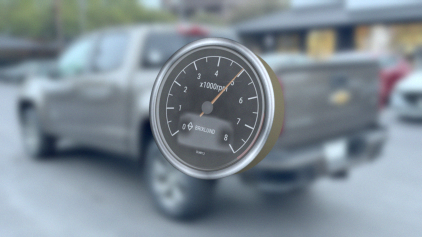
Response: 5000 rpm
